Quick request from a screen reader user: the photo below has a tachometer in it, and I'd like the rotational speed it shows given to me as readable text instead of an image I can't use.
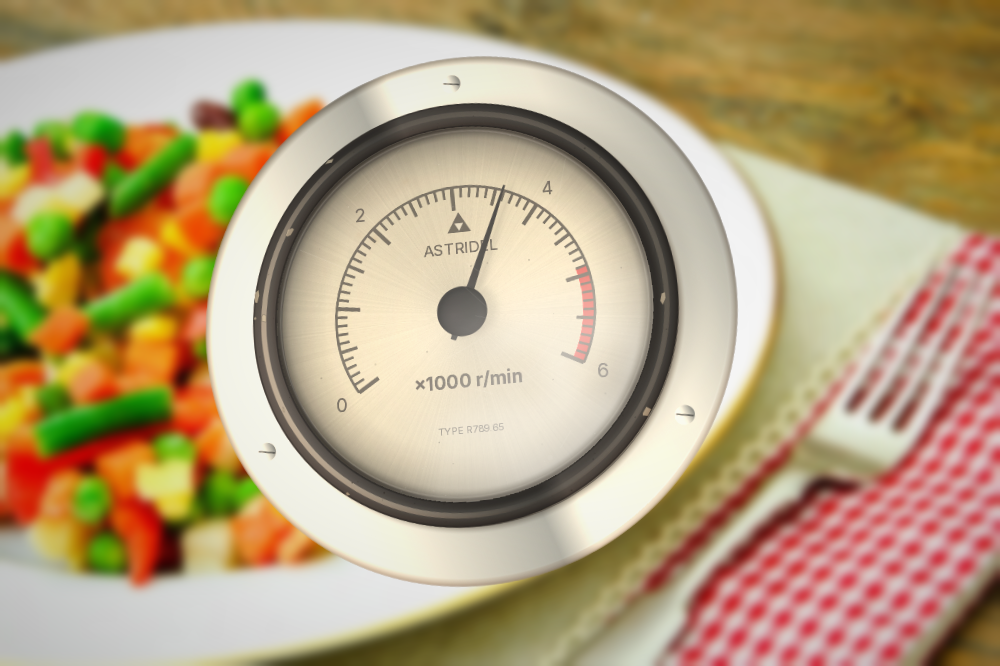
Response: 3600 rpm
